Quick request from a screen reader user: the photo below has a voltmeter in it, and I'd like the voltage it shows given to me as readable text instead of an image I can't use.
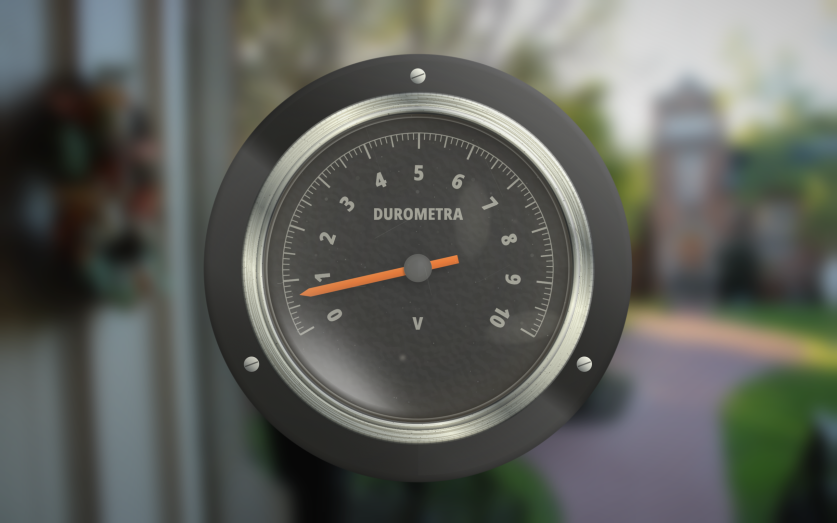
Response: 0.7 V
